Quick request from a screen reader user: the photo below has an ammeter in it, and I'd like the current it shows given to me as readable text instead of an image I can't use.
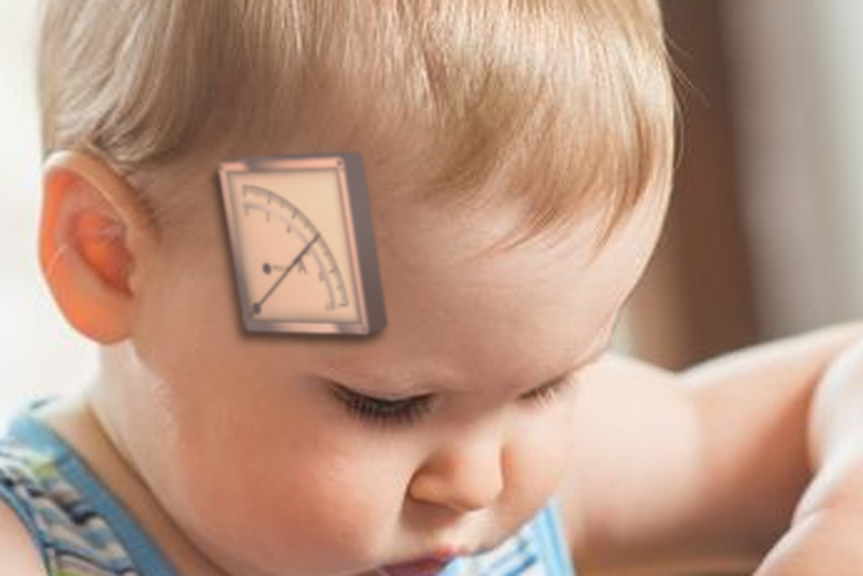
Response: 6 A
